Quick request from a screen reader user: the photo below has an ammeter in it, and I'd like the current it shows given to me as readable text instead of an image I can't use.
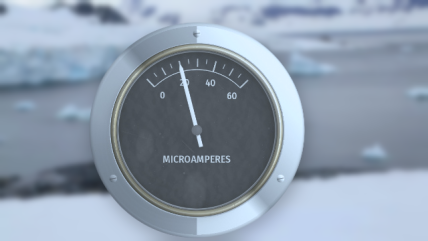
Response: 20 µA
